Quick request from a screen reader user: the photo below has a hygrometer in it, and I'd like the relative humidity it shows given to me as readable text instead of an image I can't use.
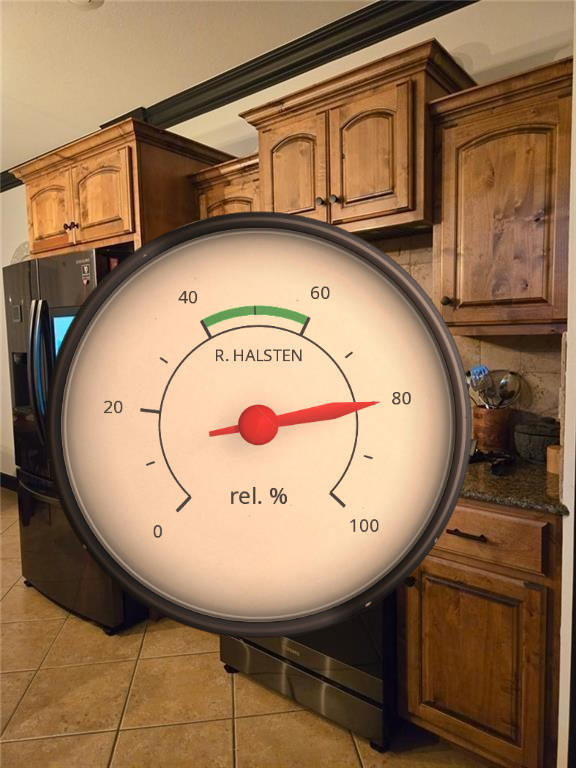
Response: 80 %
